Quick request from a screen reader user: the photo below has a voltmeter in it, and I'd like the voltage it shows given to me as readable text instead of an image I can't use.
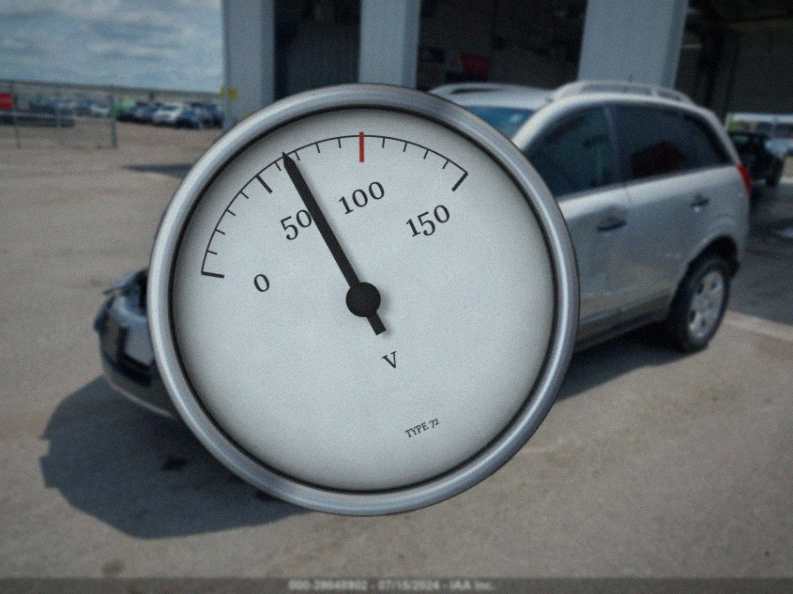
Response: 65 V
